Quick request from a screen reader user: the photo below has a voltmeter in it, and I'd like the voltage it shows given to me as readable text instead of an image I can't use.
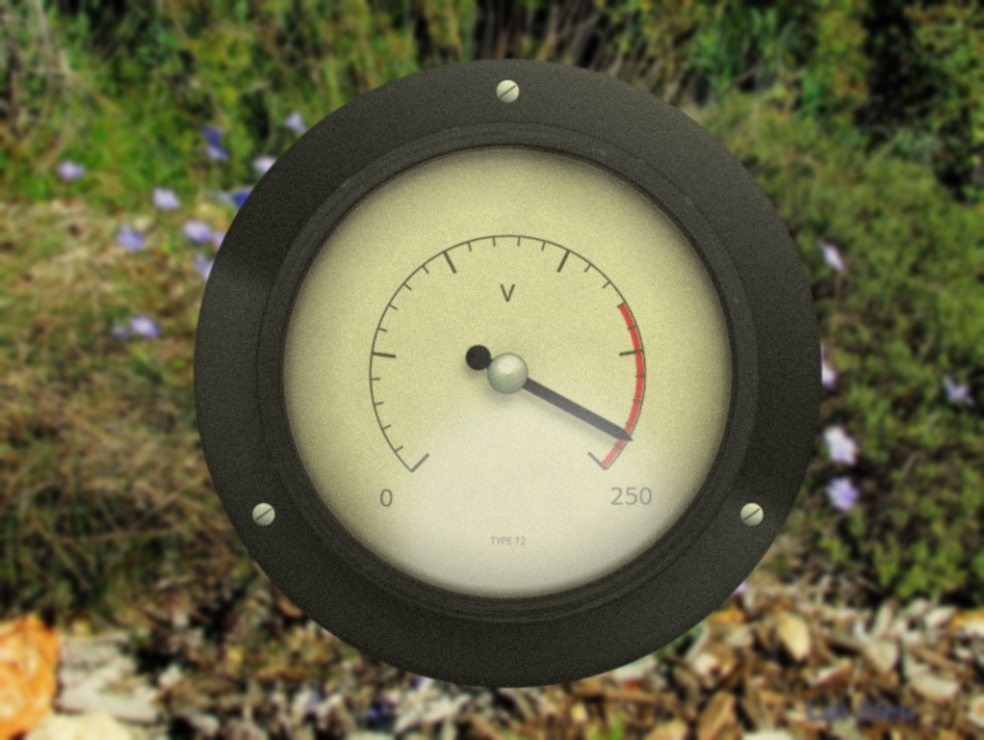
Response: 235 V
